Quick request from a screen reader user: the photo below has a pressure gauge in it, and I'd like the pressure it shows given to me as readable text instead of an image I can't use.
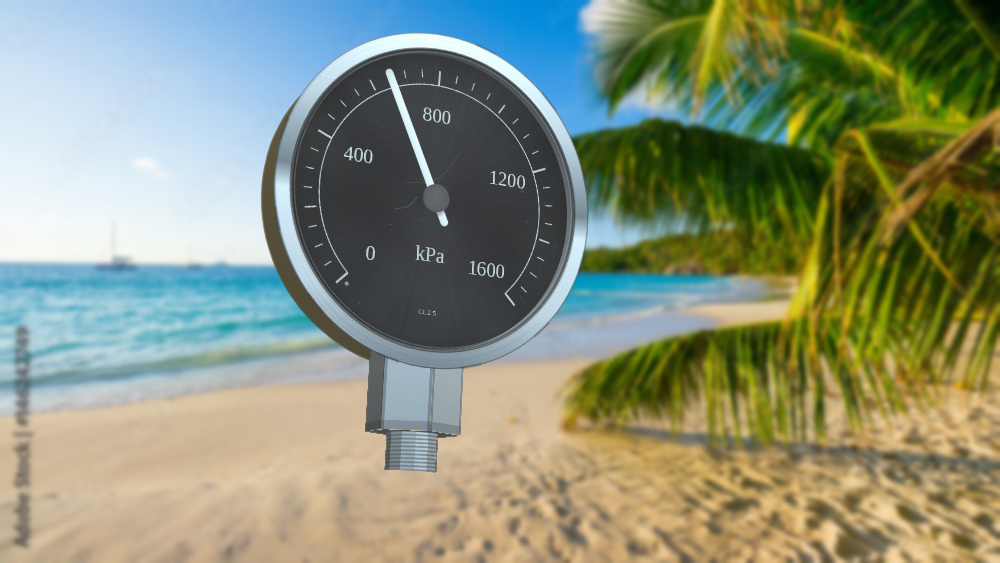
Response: 650 kPa
